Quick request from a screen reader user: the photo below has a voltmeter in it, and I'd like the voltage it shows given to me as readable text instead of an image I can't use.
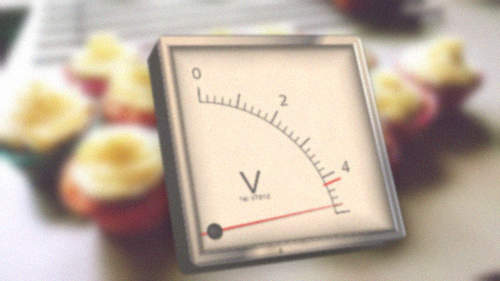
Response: 4.8 V
